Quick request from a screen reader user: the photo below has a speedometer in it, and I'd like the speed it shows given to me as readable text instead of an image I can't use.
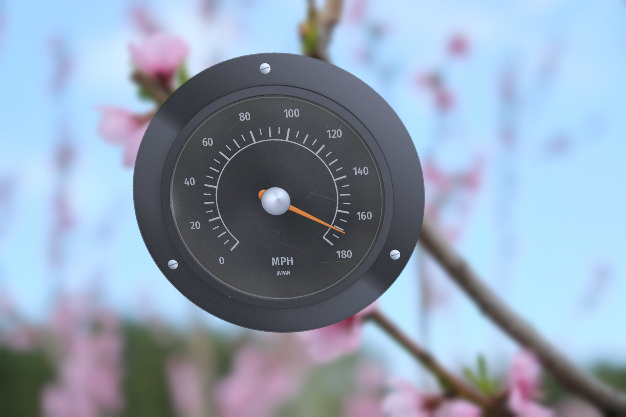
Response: 170 mph
